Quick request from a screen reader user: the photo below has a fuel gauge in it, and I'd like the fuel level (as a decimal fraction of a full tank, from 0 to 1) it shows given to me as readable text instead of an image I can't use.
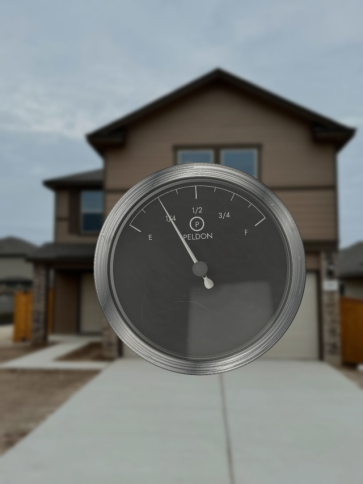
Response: 0.25
